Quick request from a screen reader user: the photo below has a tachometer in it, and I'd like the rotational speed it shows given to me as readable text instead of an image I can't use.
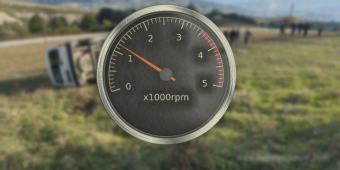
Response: 1200 rpm
